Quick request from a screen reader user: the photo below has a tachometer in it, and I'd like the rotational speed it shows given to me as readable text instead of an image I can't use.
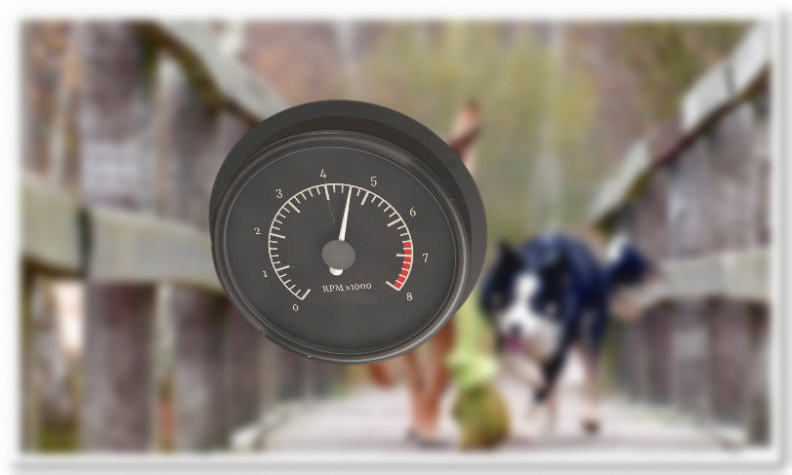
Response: 4600 rpm
